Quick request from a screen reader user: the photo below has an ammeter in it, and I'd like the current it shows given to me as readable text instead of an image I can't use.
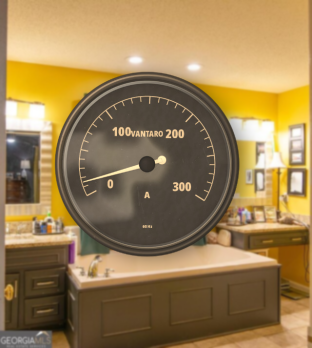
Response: 15 A
